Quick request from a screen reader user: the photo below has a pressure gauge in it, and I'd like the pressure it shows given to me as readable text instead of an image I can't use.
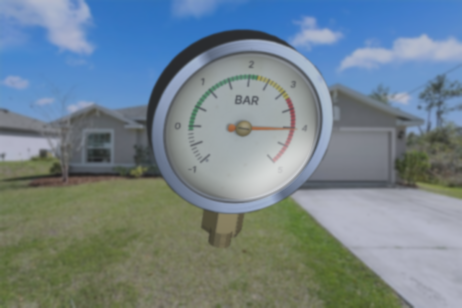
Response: 4 bar
